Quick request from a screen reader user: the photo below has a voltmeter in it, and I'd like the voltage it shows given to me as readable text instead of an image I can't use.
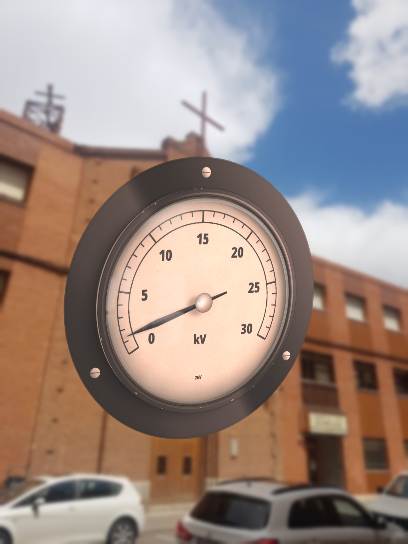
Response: 1.5 kV
